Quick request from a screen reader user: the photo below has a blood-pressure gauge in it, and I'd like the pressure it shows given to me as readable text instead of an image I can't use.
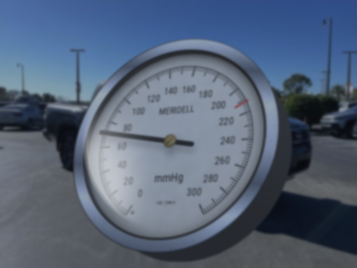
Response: 70 mmHg
